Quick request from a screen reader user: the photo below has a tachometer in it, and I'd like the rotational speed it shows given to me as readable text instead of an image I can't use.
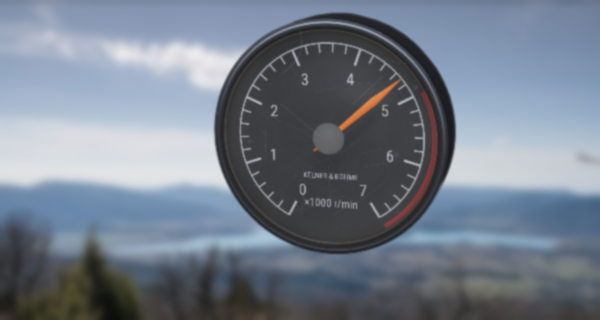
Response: 4700 rpm
